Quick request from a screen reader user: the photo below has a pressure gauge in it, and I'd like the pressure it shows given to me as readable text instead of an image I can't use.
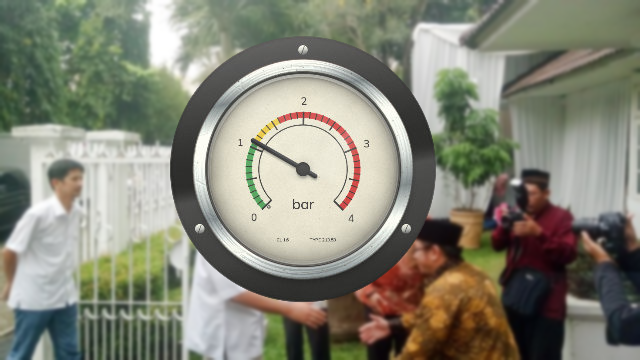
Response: 1.1 bar
